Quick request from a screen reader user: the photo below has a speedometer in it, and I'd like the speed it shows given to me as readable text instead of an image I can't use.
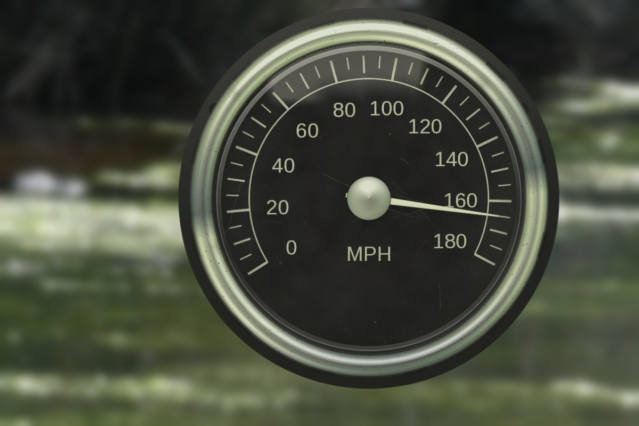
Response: 165 mph
